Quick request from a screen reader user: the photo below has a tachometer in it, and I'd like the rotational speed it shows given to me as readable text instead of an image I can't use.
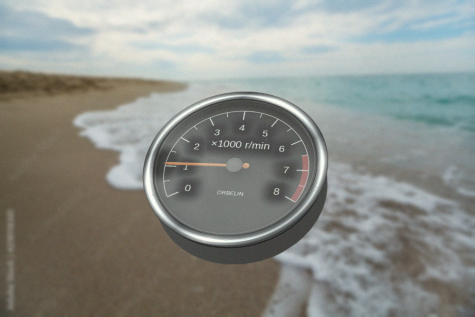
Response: 1000 rpm
